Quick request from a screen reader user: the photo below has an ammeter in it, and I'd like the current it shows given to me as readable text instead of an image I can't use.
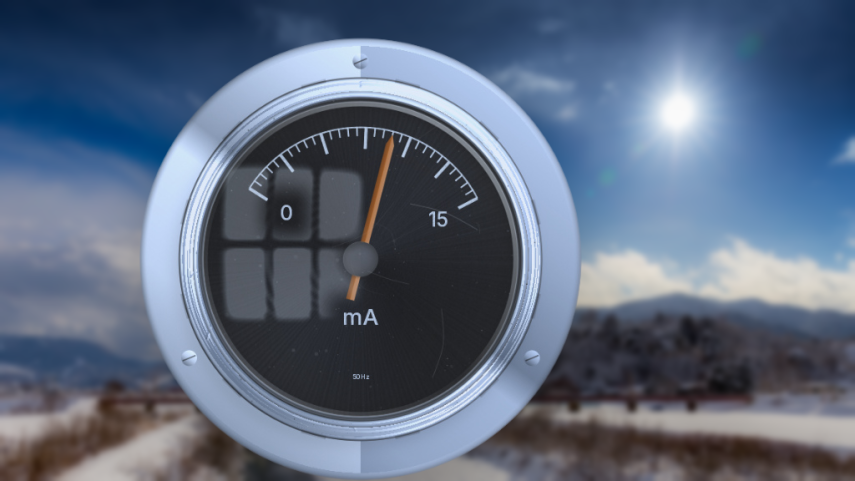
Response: 9 mA
